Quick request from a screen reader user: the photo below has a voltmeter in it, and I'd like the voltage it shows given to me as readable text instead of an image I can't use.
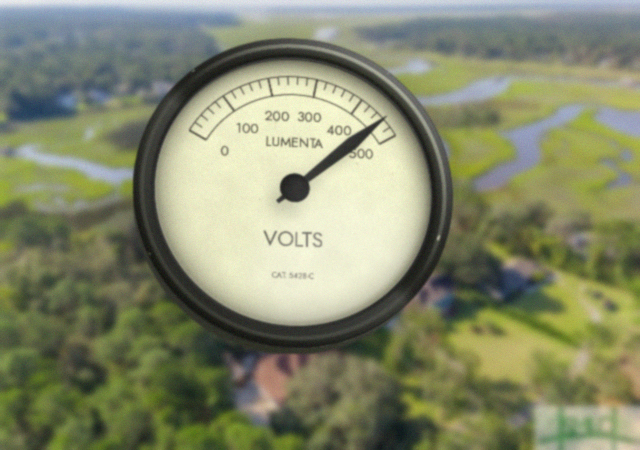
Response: 460 V
